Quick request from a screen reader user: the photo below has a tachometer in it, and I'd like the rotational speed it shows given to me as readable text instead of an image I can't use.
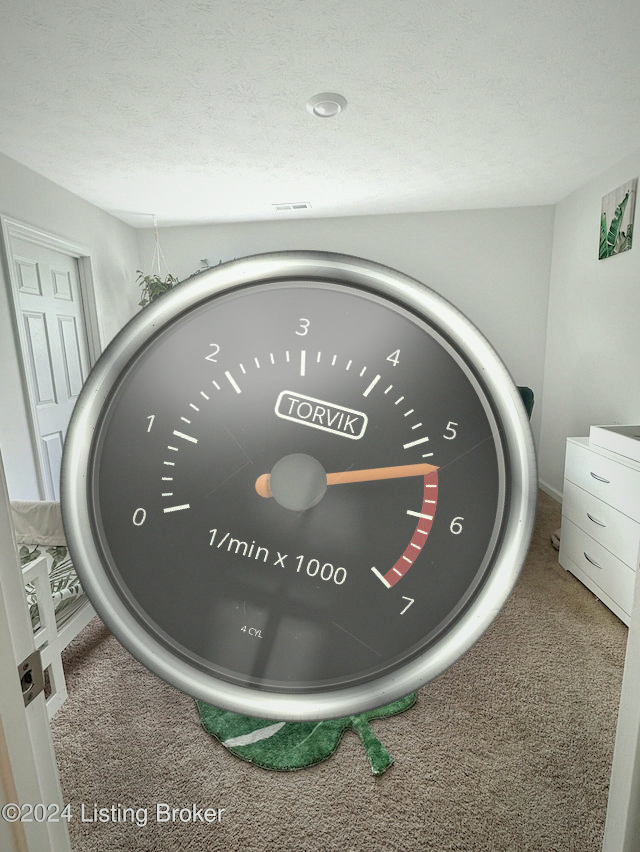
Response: 5400 rpm
